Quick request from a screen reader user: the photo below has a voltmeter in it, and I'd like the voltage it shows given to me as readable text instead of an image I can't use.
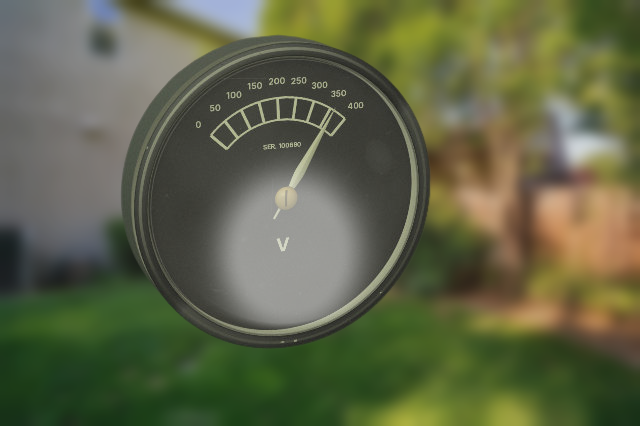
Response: 350 V
